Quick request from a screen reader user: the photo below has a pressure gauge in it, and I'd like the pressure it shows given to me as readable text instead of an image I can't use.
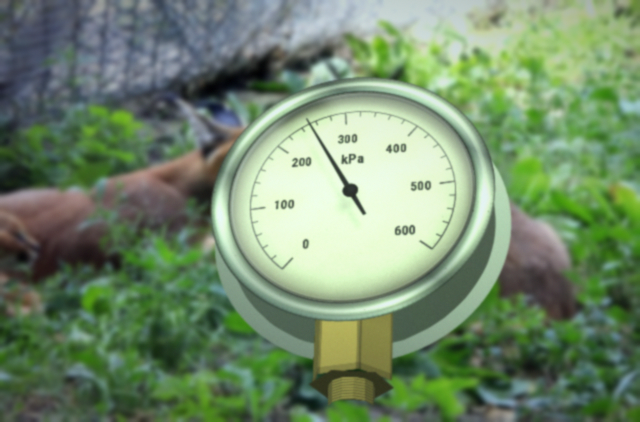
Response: 250 kPa
